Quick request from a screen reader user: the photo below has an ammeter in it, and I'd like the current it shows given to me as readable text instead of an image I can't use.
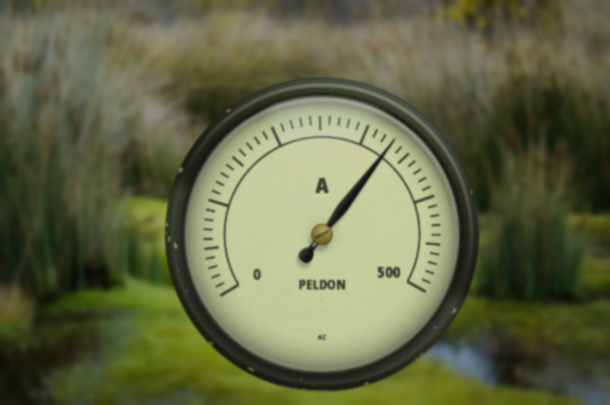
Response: 330 A
